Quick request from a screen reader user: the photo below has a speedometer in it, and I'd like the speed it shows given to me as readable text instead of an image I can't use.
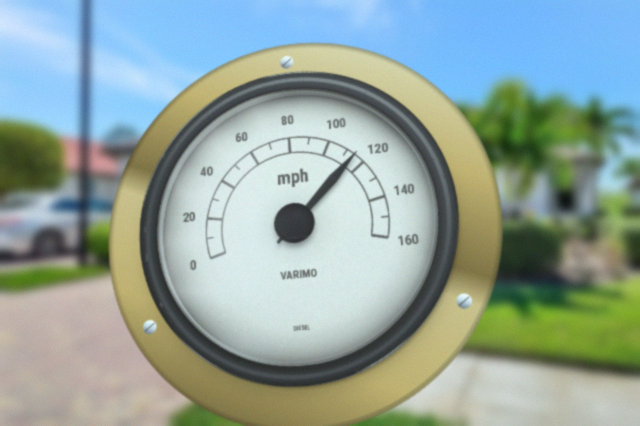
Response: 115 mph
